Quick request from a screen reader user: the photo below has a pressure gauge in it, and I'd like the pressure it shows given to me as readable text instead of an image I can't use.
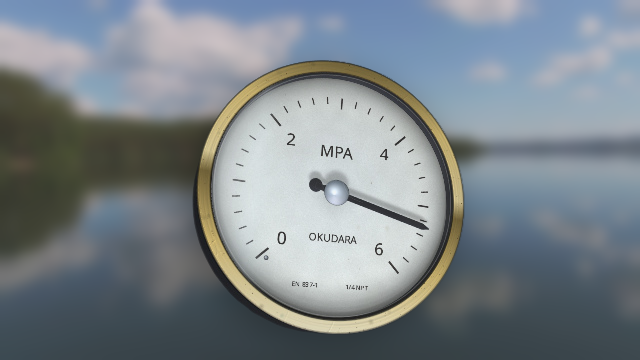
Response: 5.3 MPa
